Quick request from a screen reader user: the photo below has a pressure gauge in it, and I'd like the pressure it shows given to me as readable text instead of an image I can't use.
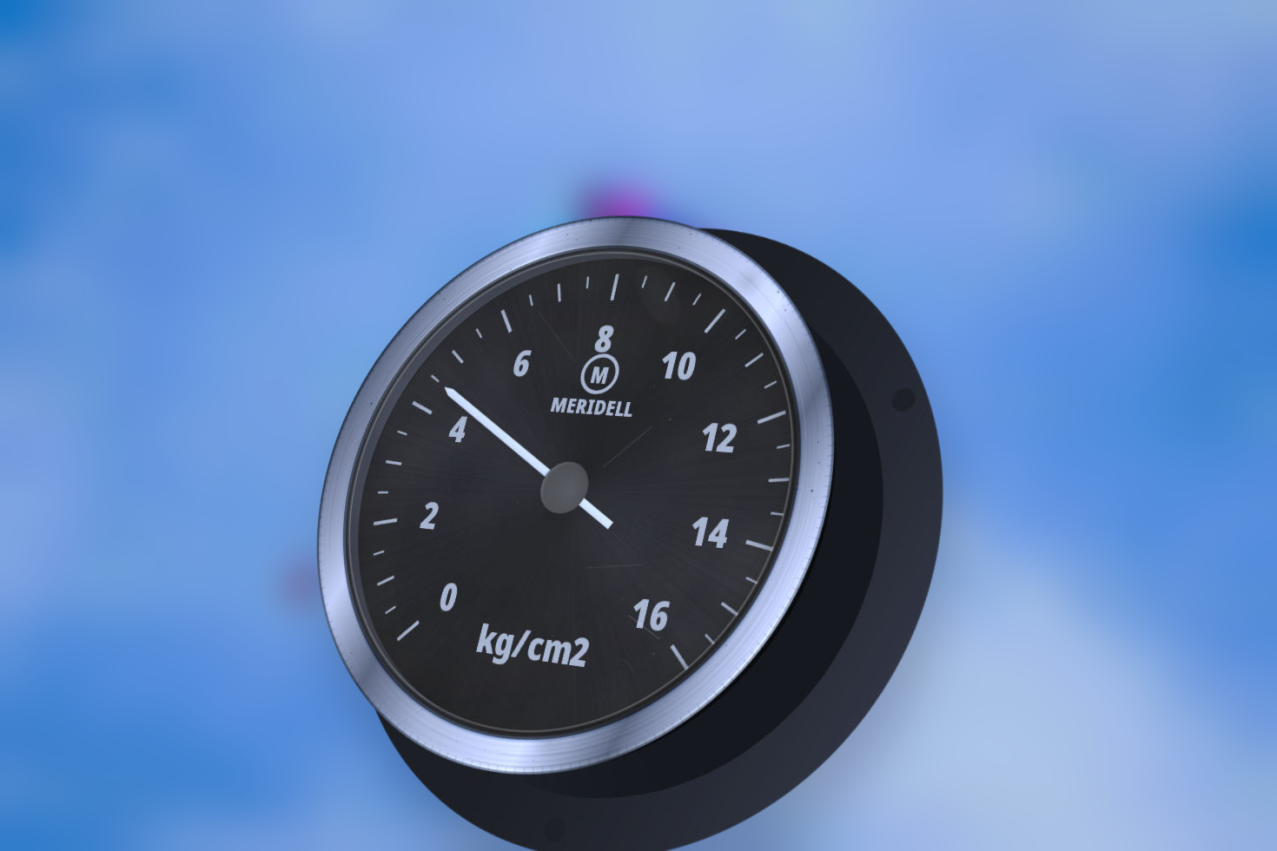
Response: 4.5 kg/cm²
